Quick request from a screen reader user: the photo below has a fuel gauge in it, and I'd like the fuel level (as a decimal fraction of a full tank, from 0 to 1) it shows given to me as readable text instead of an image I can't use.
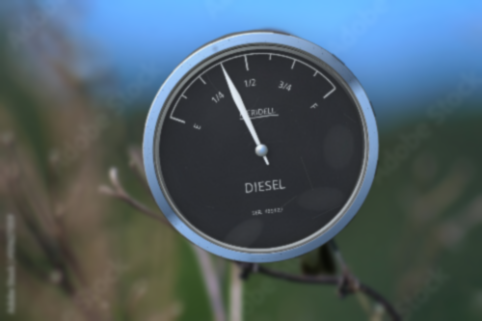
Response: 0.375
